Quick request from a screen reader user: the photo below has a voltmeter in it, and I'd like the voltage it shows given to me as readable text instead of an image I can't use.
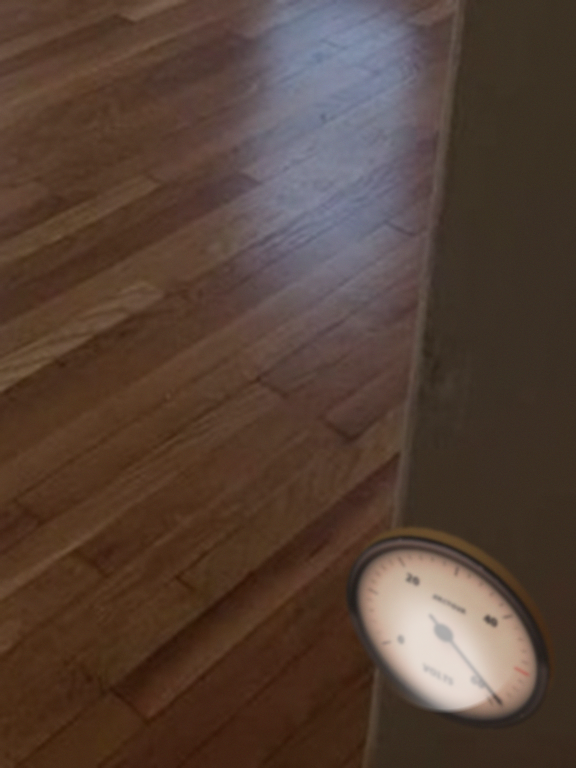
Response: 58 V
